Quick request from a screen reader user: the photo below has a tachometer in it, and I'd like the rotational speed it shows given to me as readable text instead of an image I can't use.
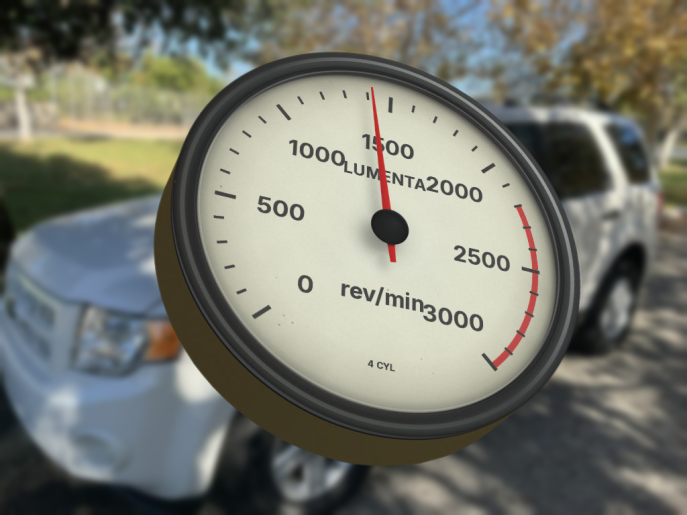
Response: 1400 rpm
